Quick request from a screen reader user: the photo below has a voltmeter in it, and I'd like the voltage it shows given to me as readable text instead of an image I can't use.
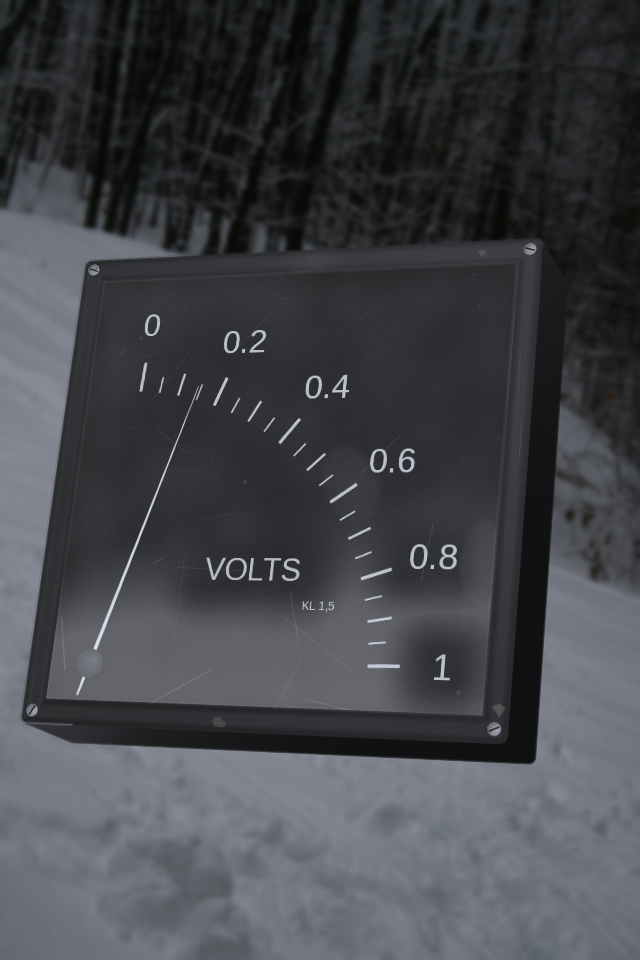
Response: 0.15 V
